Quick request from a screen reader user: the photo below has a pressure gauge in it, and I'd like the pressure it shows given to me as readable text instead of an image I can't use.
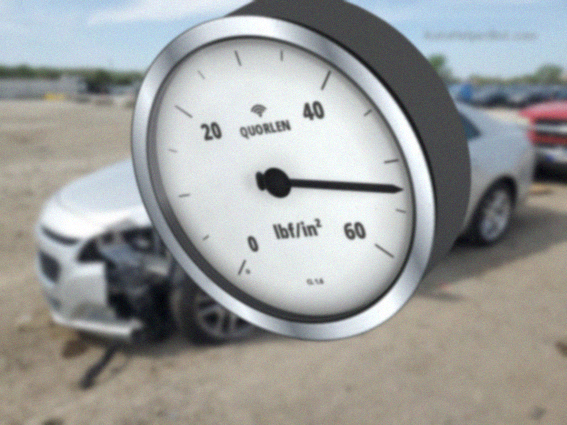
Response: 52.5 psi
